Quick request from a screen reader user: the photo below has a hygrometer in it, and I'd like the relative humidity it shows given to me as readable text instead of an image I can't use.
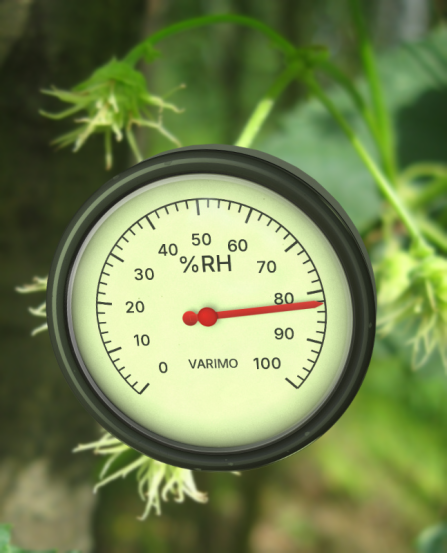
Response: 82 %
